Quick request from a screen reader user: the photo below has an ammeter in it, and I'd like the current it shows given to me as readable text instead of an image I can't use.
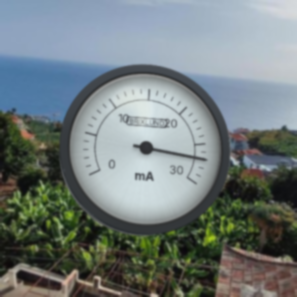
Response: 27 mA
